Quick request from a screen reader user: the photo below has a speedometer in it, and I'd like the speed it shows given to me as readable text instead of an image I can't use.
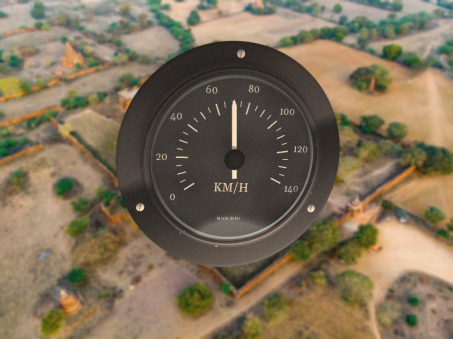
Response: 70 km/h
